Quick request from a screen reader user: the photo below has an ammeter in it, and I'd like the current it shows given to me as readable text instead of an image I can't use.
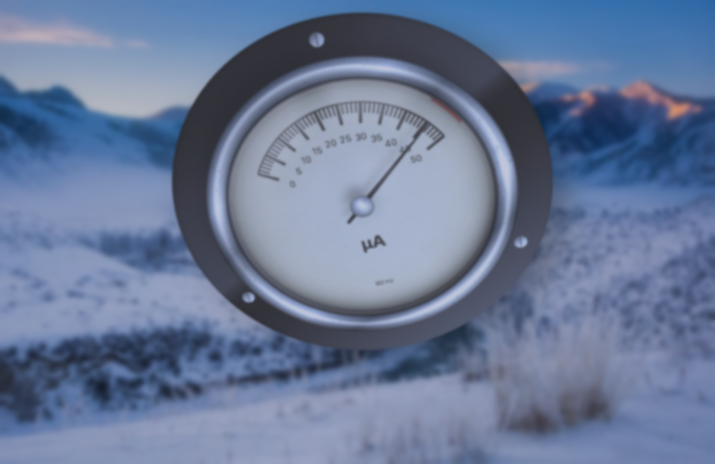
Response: 45 µA
